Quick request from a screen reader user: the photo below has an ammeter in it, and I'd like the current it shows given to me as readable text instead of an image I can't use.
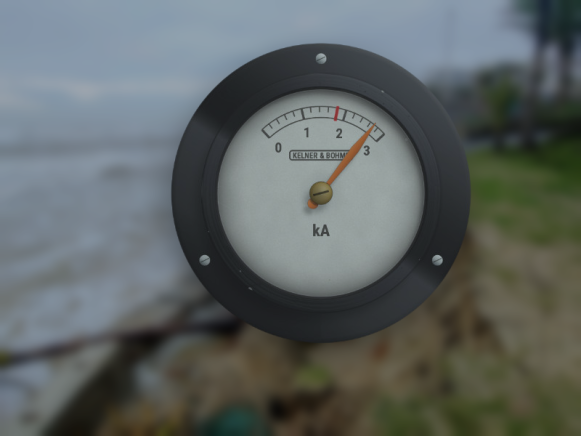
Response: 2.7 kA
